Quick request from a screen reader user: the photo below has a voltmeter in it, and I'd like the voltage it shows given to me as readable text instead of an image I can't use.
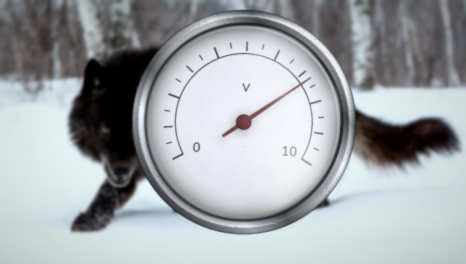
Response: 7.25 V
